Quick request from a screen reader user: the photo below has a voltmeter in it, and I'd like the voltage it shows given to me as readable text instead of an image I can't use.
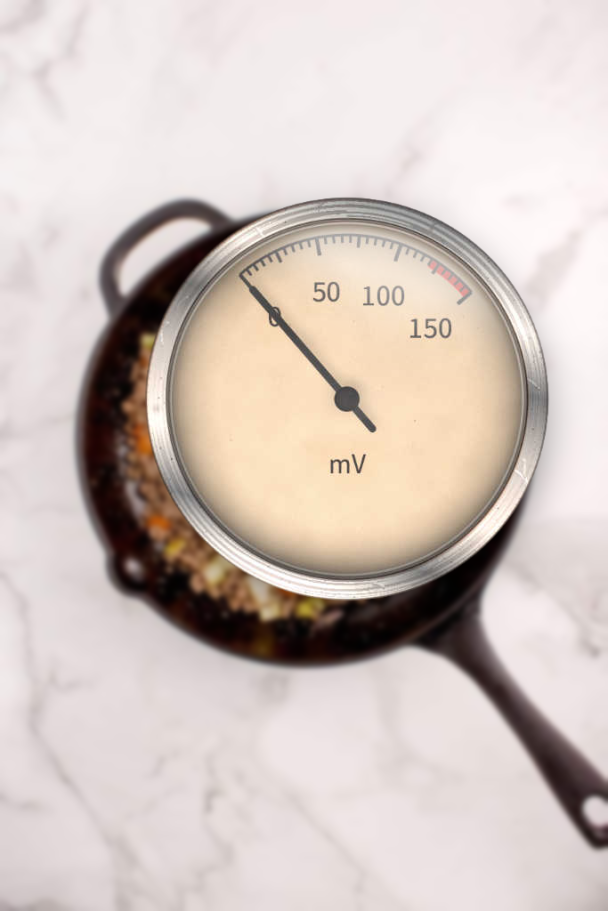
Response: 0 mV
